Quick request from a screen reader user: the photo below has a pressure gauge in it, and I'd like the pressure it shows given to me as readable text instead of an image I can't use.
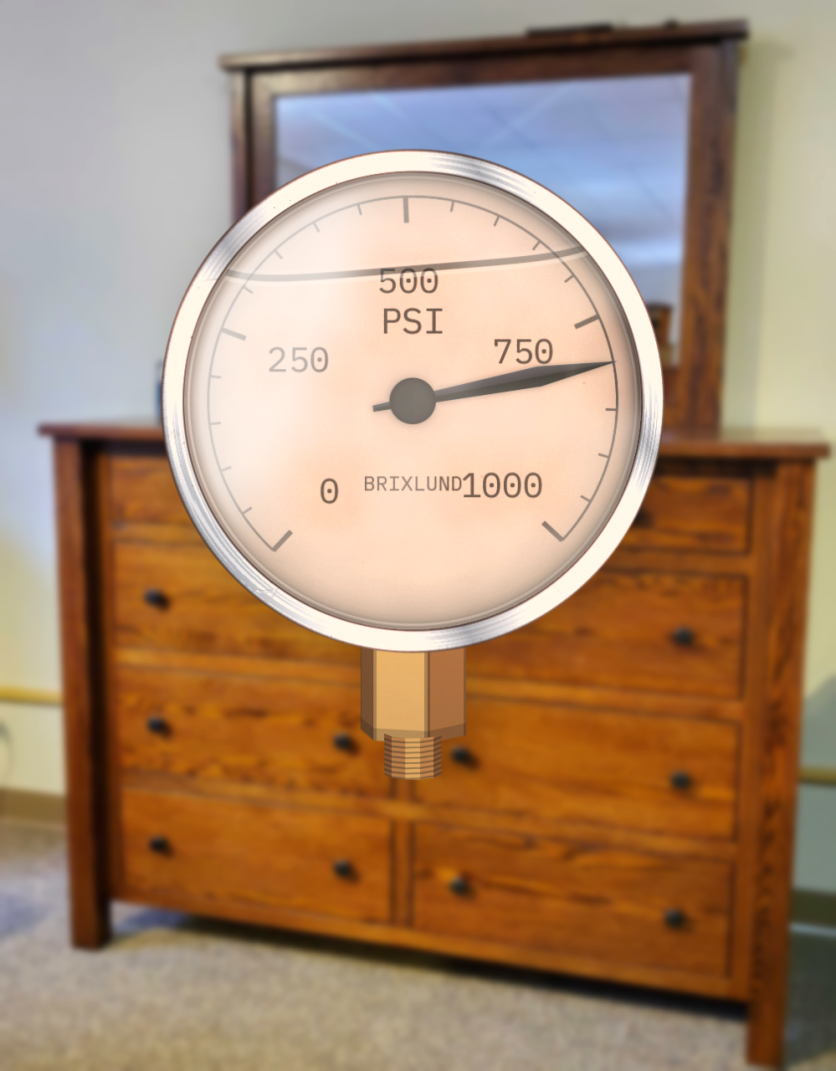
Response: 800 psi
